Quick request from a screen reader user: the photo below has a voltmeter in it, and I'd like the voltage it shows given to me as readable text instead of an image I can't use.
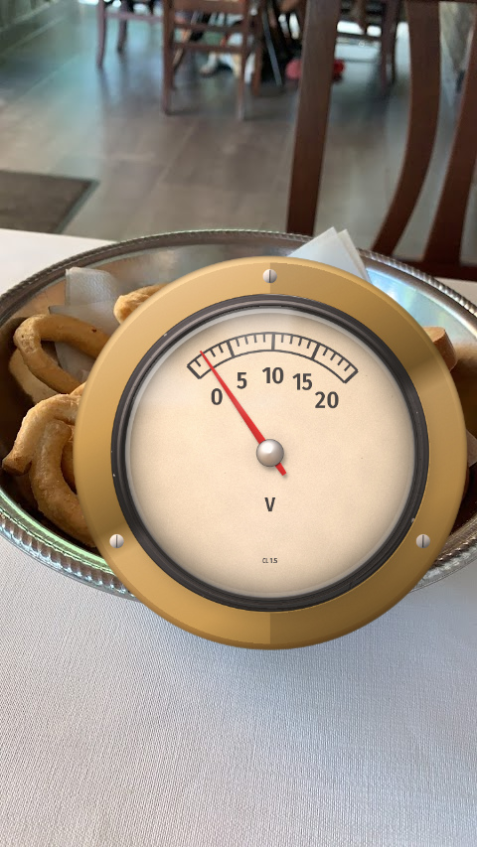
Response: 2 V
